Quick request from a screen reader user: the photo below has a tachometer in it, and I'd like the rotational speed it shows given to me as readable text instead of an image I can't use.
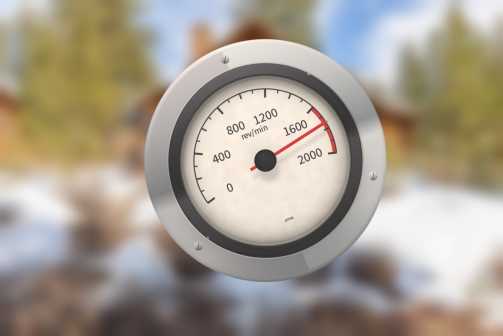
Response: 1750 rpm
